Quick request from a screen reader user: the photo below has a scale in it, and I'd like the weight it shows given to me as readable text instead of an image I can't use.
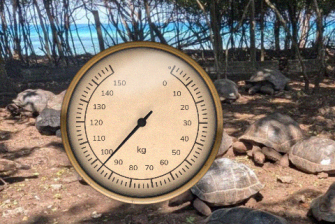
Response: 96 kg
